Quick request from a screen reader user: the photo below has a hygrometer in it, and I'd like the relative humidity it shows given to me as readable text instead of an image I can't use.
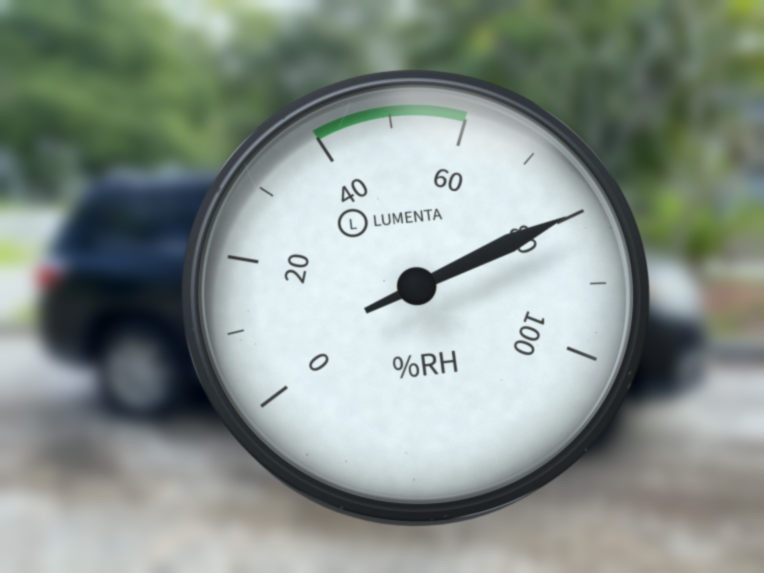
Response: 80 %
